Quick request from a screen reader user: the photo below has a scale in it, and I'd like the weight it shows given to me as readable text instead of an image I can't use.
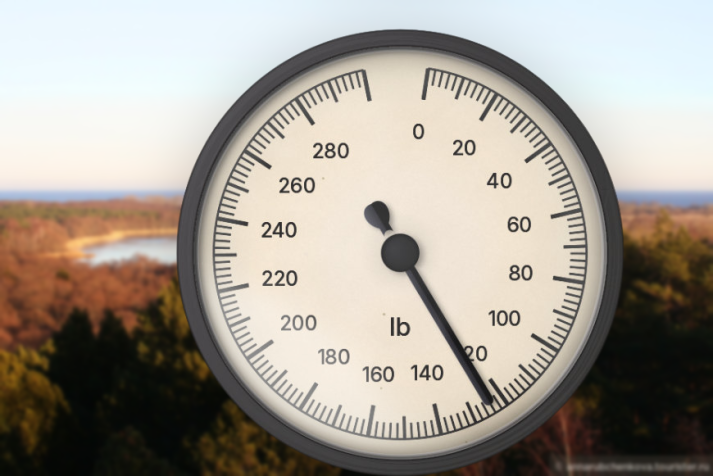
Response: 124 lb
